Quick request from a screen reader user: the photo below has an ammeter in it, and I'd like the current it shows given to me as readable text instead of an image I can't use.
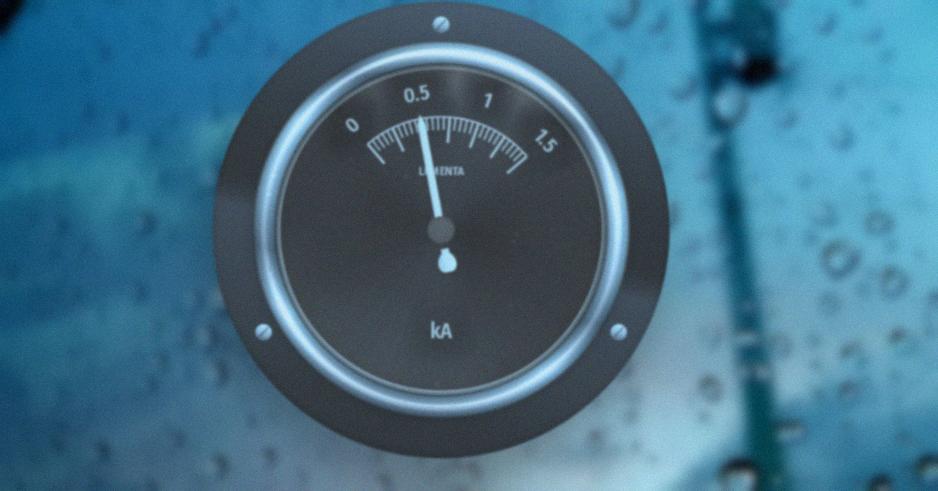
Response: 0.5 kA
